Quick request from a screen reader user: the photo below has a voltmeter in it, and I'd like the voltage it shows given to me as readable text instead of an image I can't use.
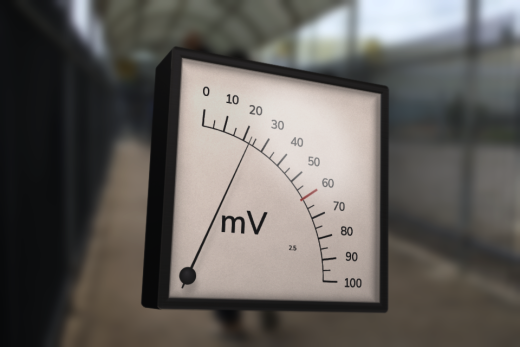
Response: 22.5 mV
